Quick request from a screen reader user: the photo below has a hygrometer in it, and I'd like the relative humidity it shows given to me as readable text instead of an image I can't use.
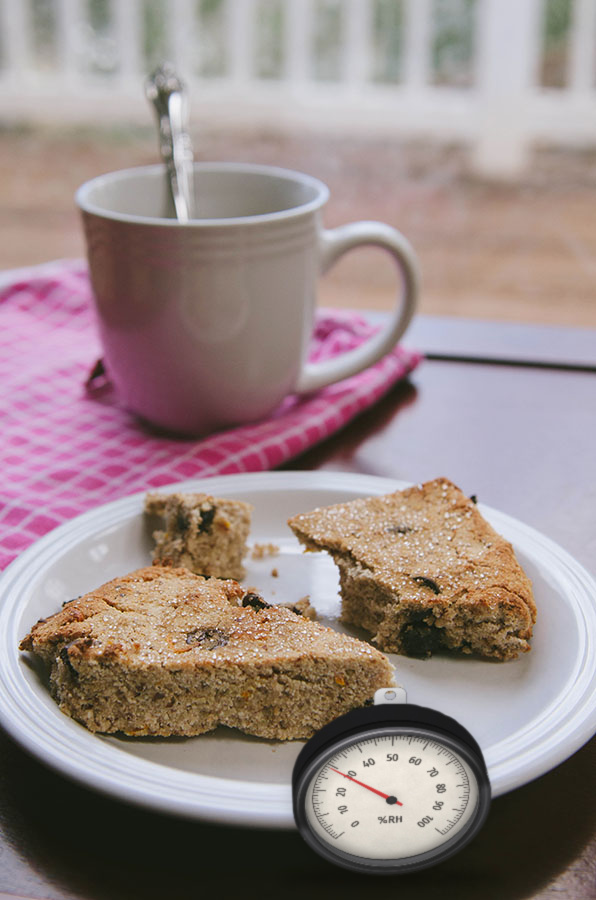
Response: 30 %
